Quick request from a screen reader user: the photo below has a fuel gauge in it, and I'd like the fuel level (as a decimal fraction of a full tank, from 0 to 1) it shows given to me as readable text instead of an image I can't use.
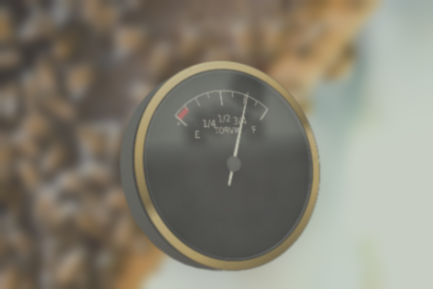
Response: 0.75
